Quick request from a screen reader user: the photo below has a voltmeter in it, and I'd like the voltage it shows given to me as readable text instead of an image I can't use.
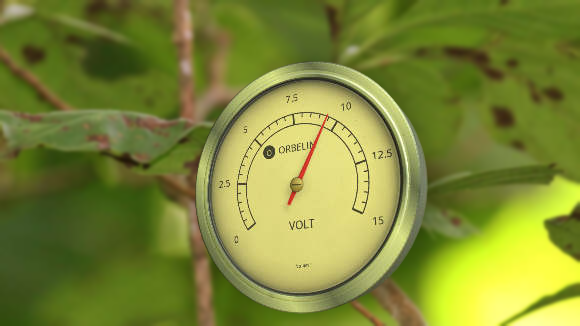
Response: 9.5 V
